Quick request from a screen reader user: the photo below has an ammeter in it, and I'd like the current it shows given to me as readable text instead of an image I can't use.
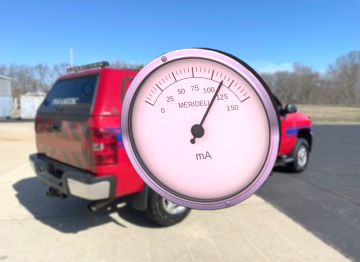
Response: 115 mA
